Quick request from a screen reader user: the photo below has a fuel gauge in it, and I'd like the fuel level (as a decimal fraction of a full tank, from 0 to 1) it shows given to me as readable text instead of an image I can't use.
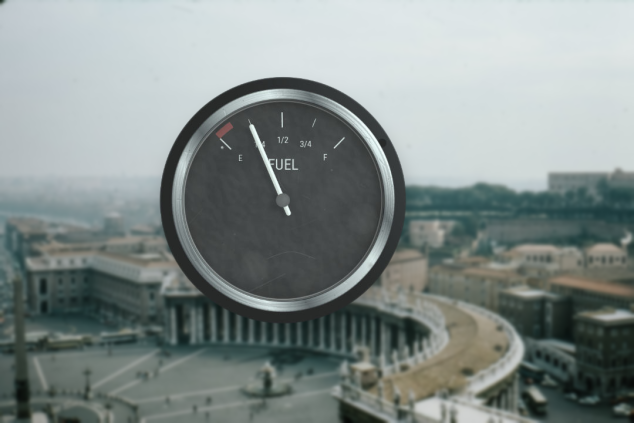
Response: 0.25
